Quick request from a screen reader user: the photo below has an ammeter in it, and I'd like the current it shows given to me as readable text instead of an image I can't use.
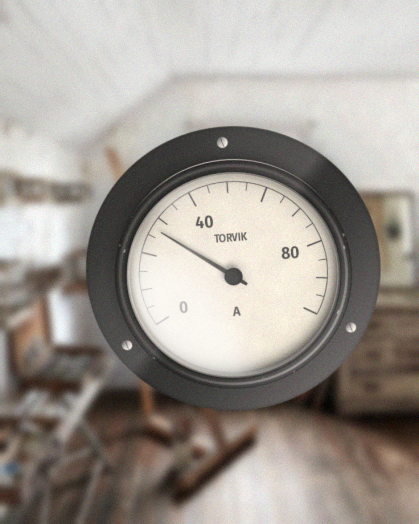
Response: 27.5 A
